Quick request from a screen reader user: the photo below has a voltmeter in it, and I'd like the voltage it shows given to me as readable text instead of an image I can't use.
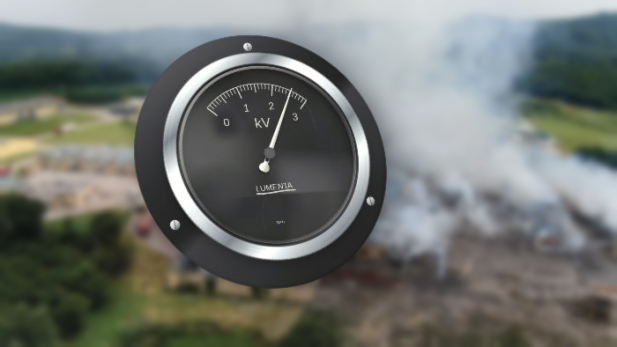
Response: 2.5 kV
